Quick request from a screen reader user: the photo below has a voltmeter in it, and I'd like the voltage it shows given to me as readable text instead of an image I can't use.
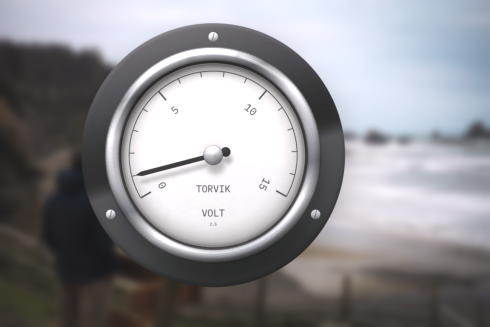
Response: 1 V
